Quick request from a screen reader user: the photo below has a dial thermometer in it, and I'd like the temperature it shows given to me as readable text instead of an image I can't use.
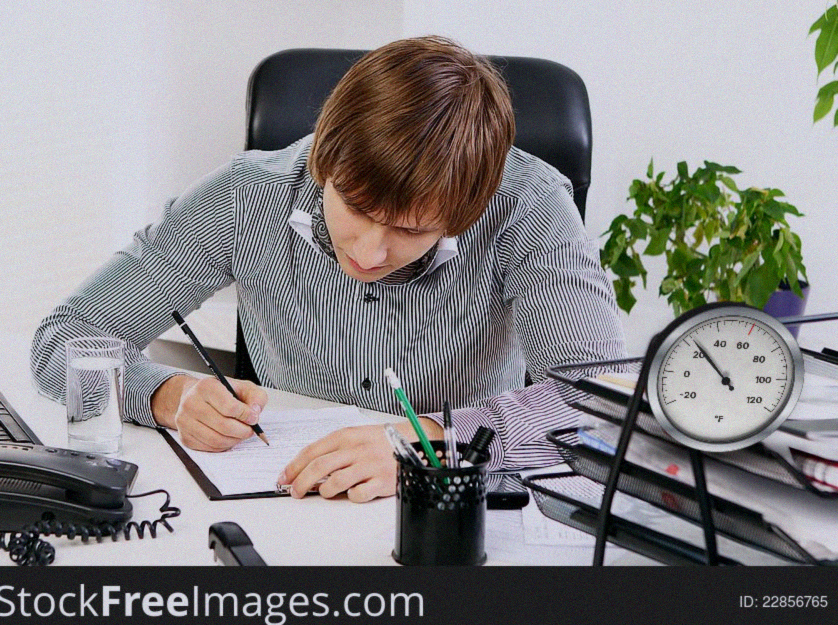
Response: 24 °F
